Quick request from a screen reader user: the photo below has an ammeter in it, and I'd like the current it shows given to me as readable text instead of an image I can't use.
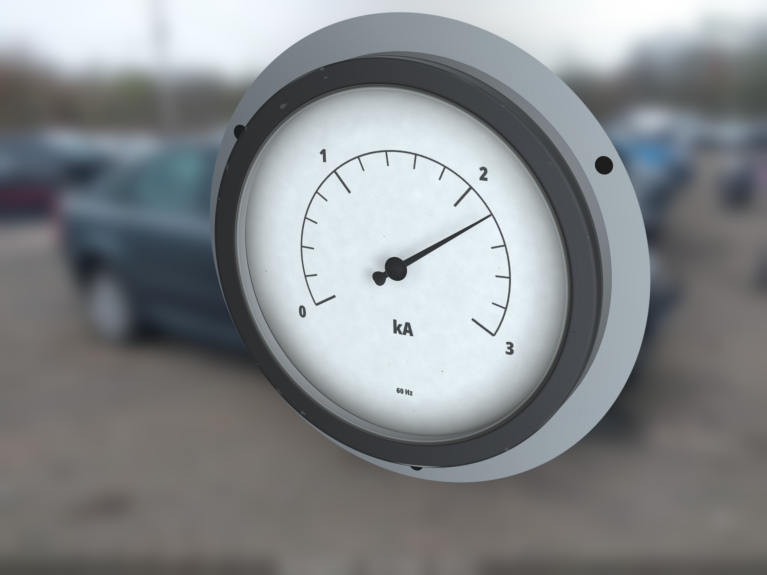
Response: 2.2 kA
